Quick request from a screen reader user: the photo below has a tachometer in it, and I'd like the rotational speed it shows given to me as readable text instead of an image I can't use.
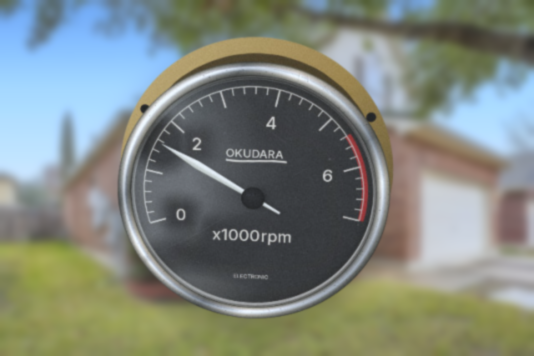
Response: 1600 rpm
